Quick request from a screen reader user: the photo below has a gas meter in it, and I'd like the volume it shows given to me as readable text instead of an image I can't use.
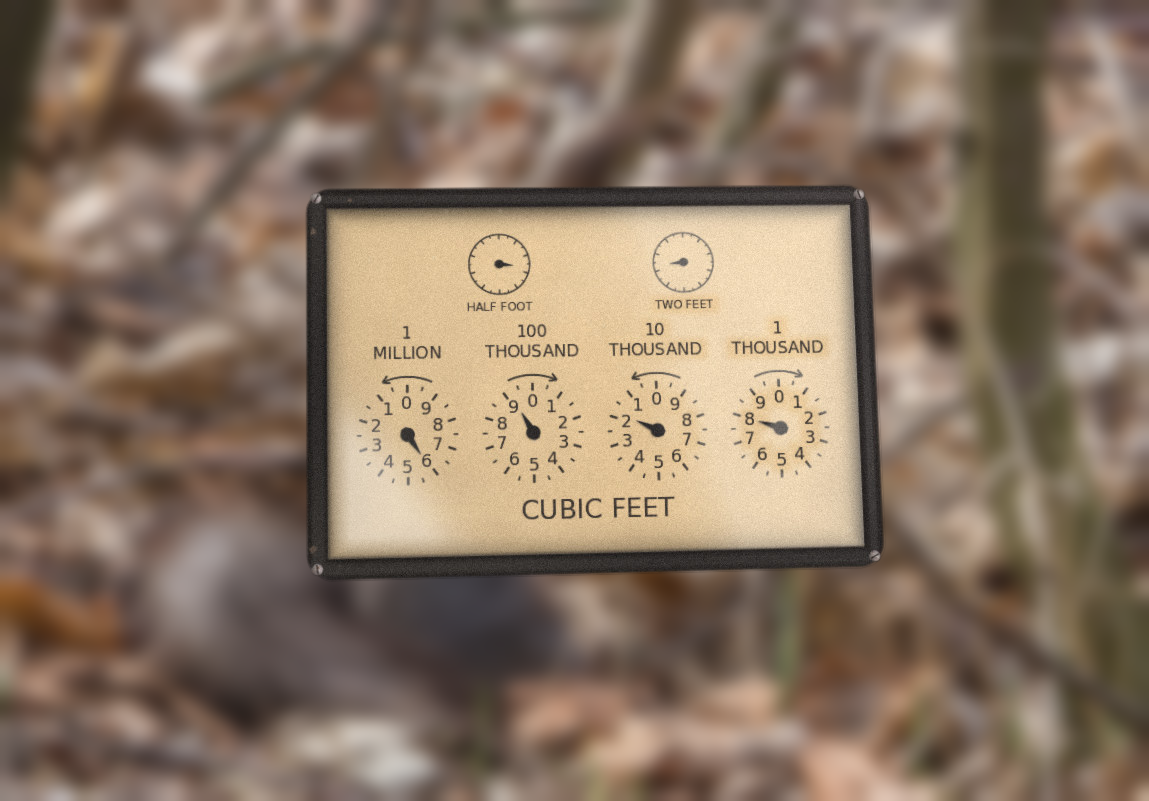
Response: 591800 ft³
